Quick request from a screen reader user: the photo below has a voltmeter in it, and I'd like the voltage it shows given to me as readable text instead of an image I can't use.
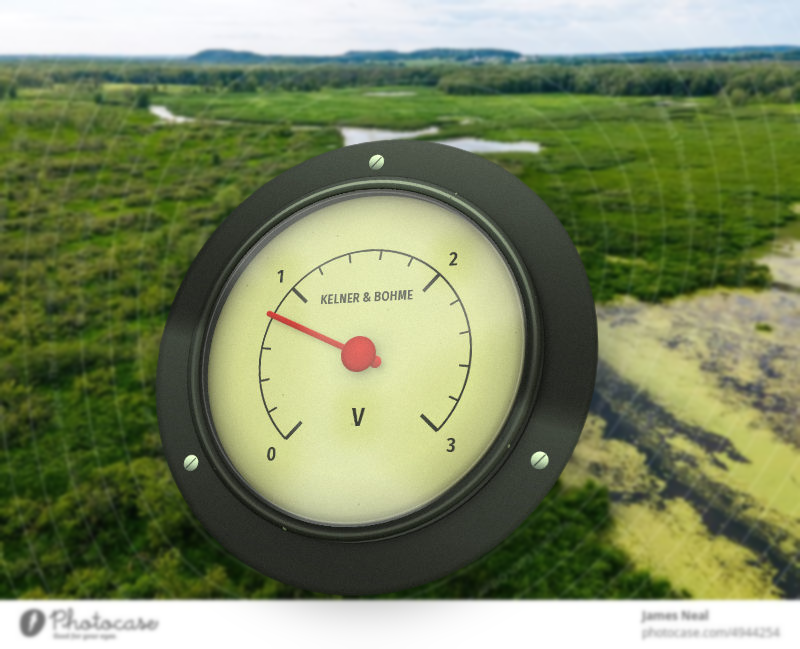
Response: 0.8 V
